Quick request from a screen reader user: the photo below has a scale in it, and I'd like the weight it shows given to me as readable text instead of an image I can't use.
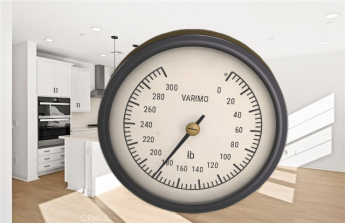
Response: 184 lb
